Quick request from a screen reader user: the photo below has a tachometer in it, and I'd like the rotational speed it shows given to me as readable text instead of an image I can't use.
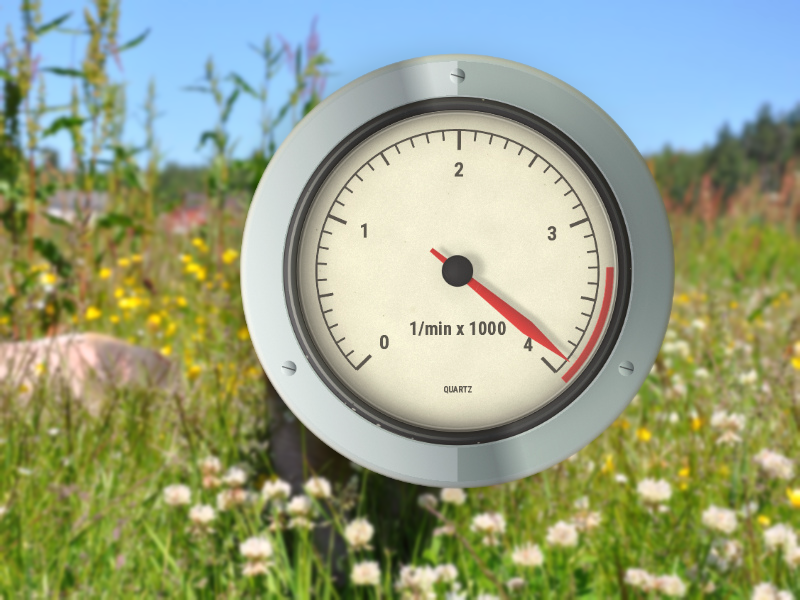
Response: 3900 rpm
